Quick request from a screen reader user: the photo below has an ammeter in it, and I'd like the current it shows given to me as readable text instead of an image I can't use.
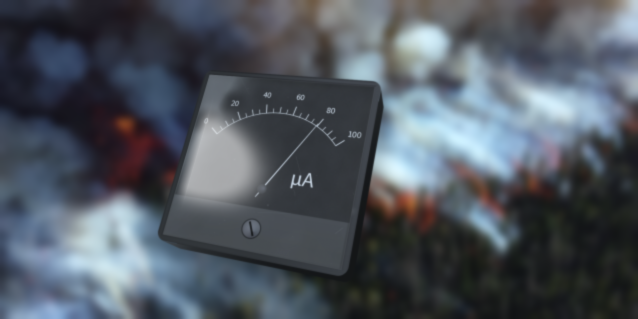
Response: 80 µA
